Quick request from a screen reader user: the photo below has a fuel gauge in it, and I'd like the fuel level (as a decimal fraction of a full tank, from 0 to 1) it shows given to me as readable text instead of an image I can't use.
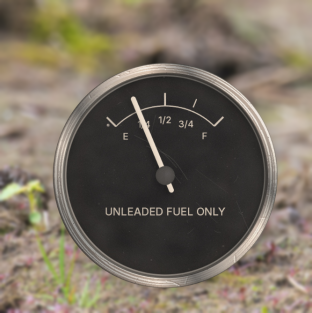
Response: 0.25
